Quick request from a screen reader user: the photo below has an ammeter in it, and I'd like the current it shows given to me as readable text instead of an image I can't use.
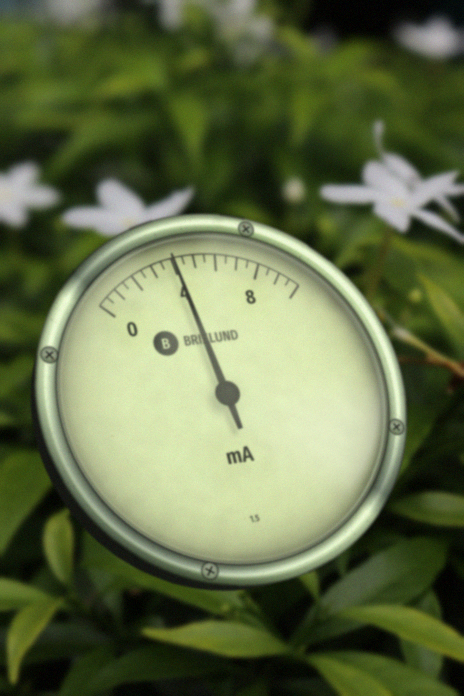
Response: 4 mA
